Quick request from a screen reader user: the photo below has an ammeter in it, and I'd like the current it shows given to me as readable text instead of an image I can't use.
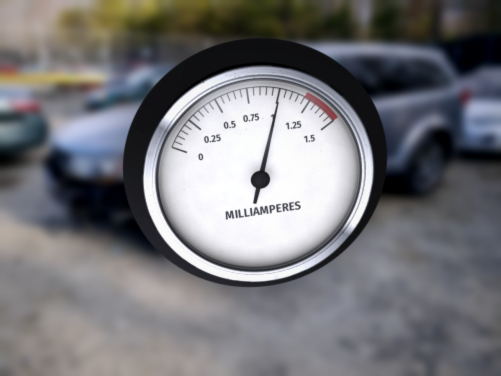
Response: 1 mA
